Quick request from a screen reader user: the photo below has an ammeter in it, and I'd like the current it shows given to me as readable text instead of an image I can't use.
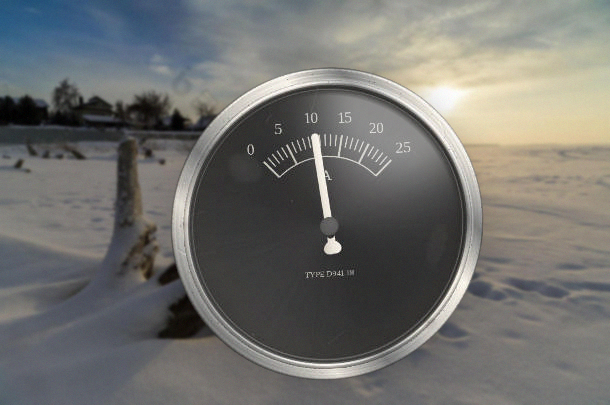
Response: 10 A
